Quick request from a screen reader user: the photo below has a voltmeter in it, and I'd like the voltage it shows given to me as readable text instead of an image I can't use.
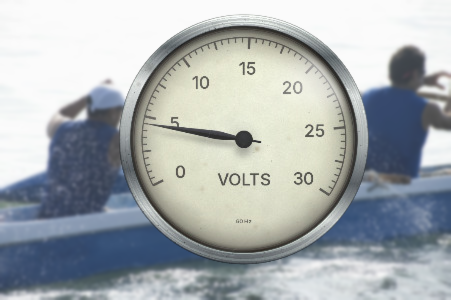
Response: 4.5 V
